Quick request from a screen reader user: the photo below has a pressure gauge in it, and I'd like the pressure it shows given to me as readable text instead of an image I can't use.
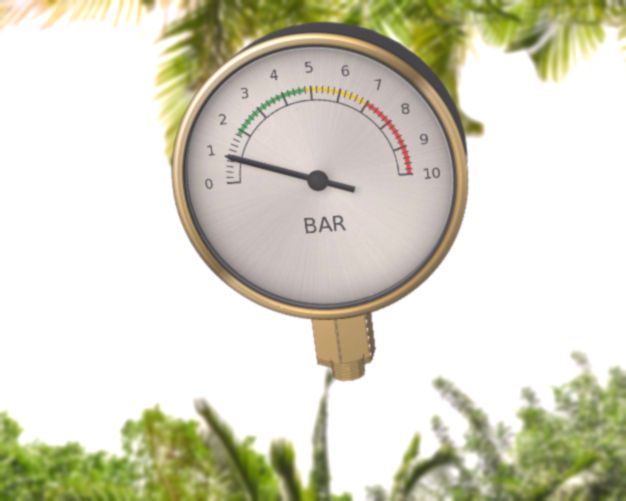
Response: 1 bar
